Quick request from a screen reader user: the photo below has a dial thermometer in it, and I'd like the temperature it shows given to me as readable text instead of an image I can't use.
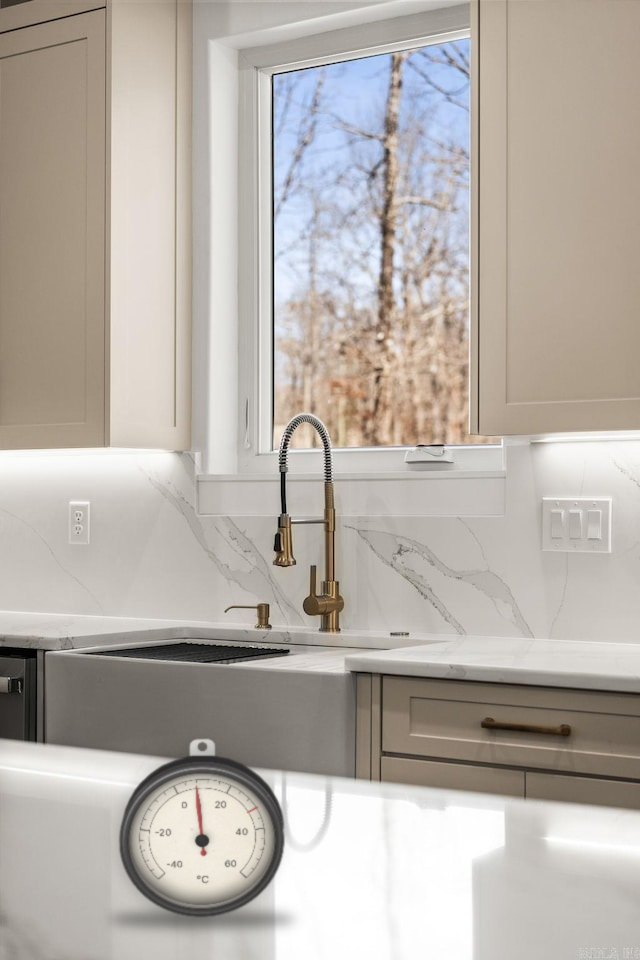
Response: 8 °C
